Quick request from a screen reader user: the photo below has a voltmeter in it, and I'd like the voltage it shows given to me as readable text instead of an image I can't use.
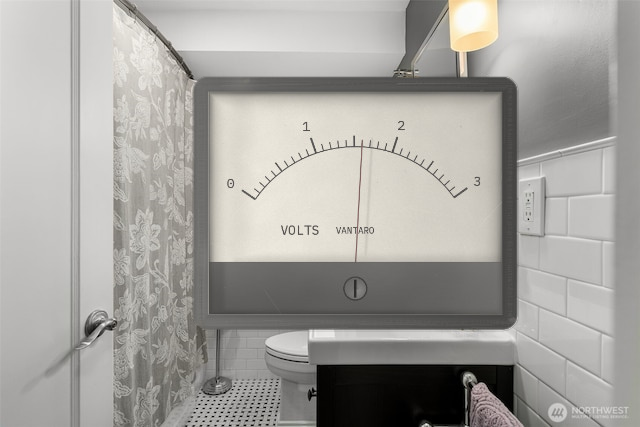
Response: 1.6 V
